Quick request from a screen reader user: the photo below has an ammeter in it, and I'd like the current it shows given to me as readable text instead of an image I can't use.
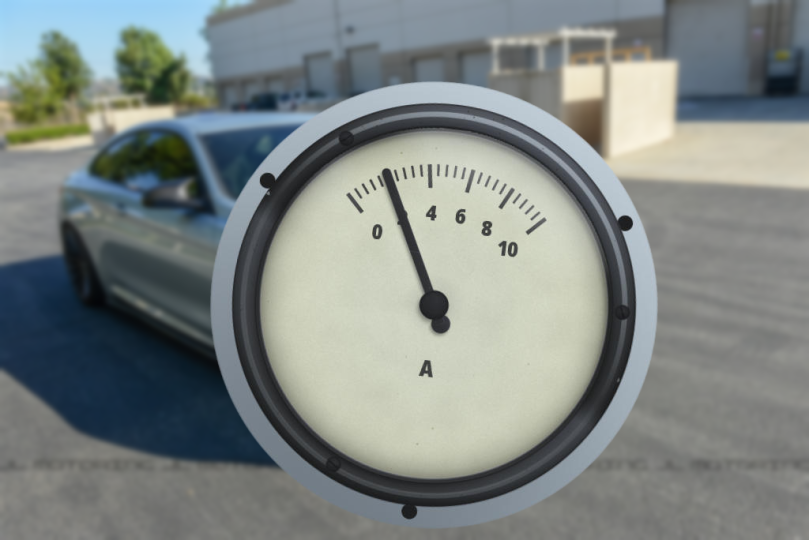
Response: 2 A
